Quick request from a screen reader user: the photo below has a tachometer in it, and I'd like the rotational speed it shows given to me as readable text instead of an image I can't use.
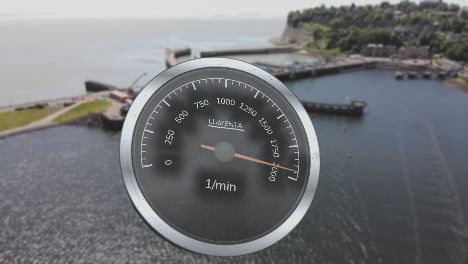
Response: 1950 rpm
